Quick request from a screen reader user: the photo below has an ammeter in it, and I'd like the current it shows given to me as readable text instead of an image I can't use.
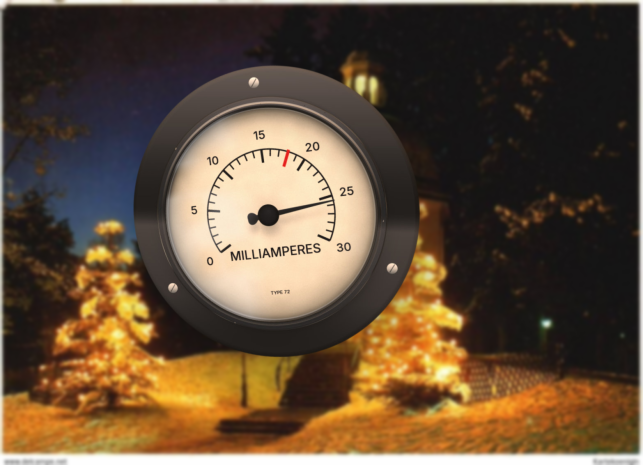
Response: 25.5 mA
